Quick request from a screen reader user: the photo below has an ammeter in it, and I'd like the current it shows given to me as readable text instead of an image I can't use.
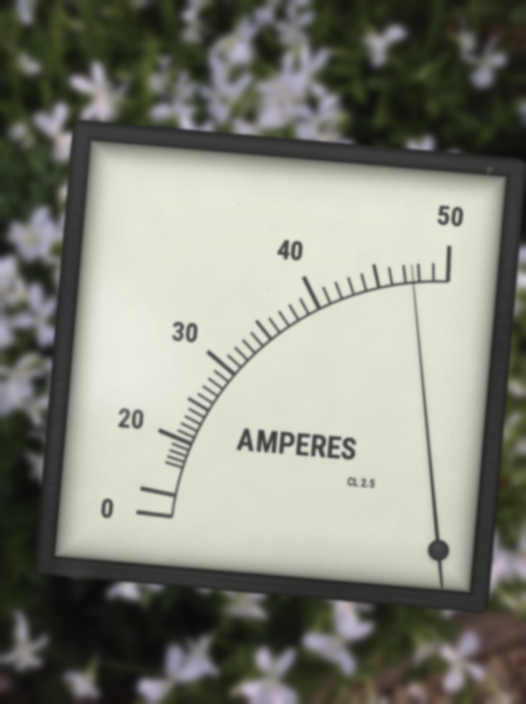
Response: 47.5 A
